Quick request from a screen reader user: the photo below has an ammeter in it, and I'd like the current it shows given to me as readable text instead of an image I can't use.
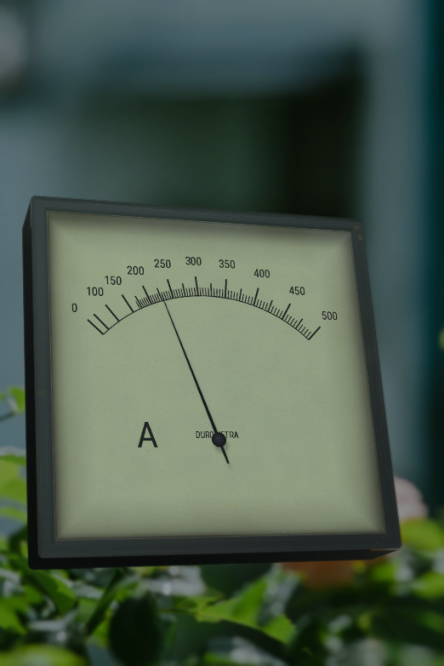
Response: 225 A
